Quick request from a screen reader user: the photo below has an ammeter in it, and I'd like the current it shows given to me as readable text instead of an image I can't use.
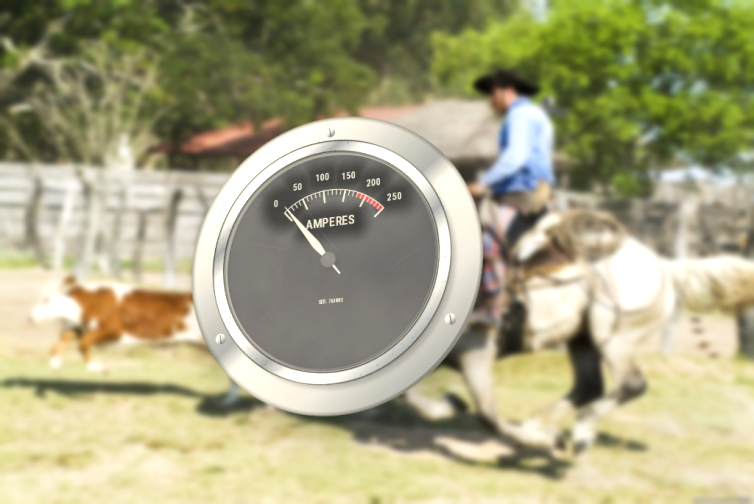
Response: 10 A
